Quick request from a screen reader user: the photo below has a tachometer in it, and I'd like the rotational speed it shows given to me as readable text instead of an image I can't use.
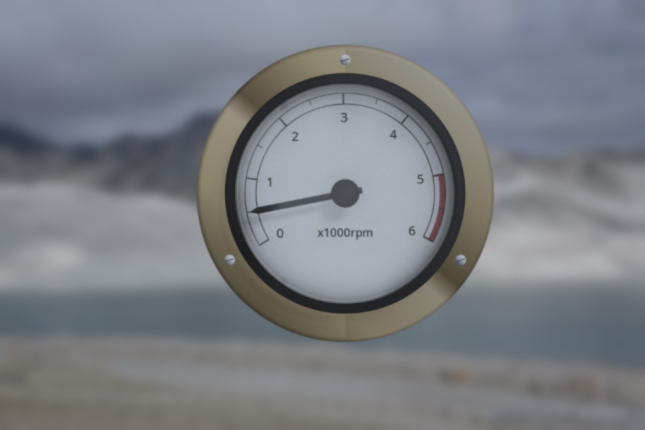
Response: 500 rpm
